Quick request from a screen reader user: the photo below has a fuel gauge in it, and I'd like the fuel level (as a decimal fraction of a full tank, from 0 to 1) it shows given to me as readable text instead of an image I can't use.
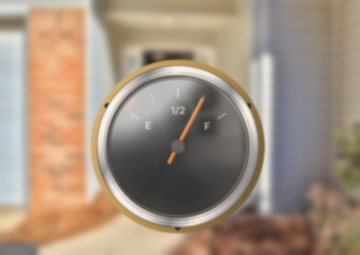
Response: 0.75
